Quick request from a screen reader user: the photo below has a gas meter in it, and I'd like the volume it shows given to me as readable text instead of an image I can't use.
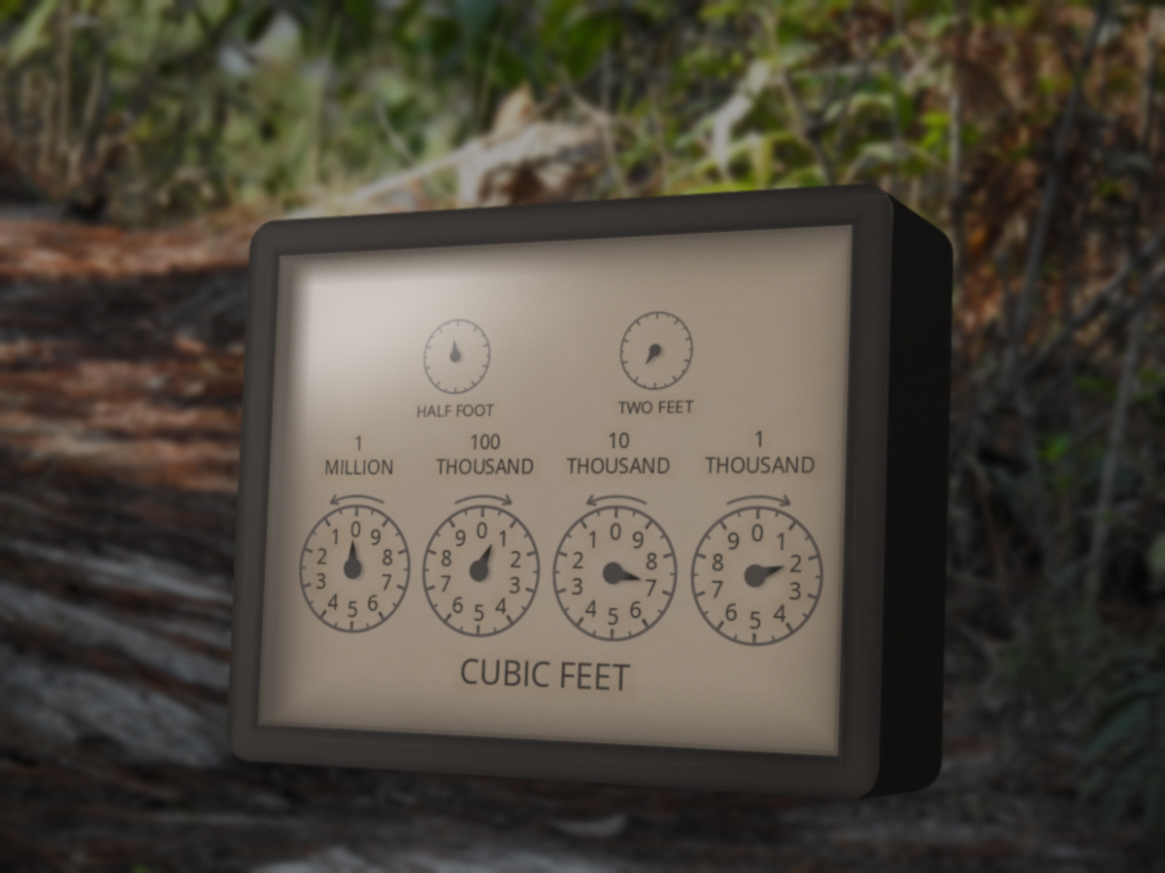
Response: 7200 ft³
